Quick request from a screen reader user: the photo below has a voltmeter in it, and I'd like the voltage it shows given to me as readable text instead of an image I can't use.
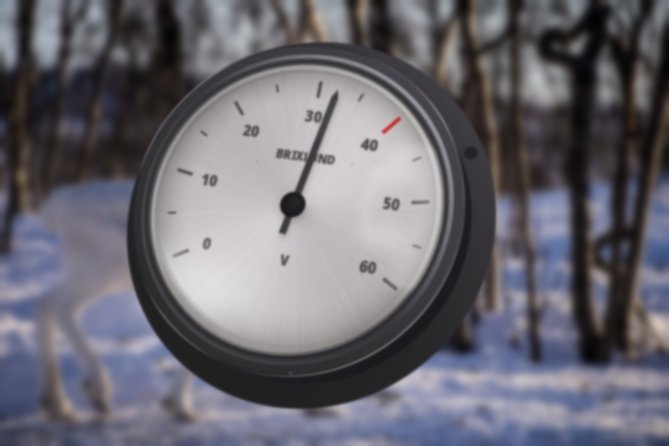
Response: 32.5 V
